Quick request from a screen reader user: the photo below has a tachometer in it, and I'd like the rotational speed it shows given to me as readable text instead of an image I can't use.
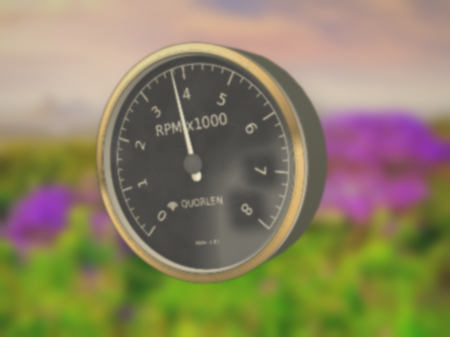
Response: 3800 rpm
